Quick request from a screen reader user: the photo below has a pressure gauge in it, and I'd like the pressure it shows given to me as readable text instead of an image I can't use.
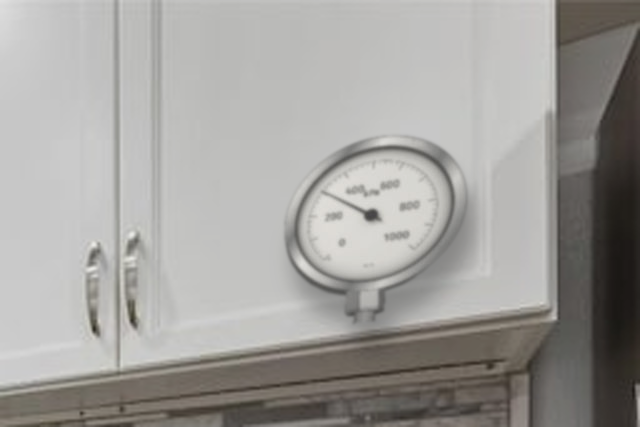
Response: 300 kPa
